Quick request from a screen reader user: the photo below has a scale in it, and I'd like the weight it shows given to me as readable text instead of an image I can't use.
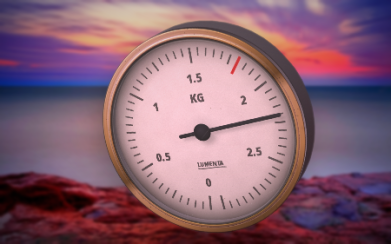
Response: 2.2 kg
